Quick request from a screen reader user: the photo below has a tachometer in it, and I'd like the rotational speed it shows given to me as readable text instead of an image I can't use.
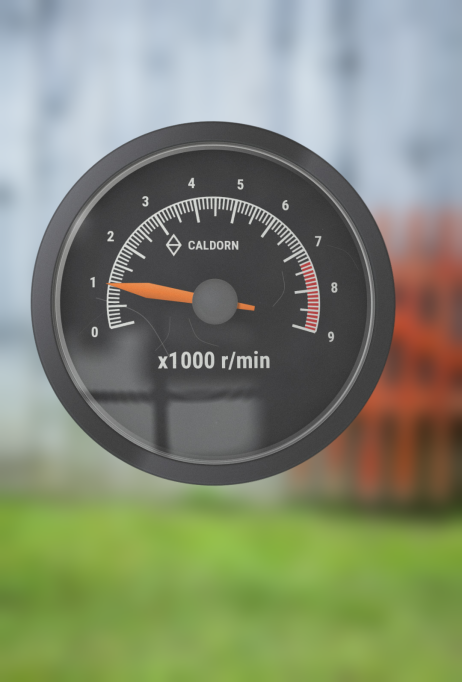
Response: 1000 rpm
